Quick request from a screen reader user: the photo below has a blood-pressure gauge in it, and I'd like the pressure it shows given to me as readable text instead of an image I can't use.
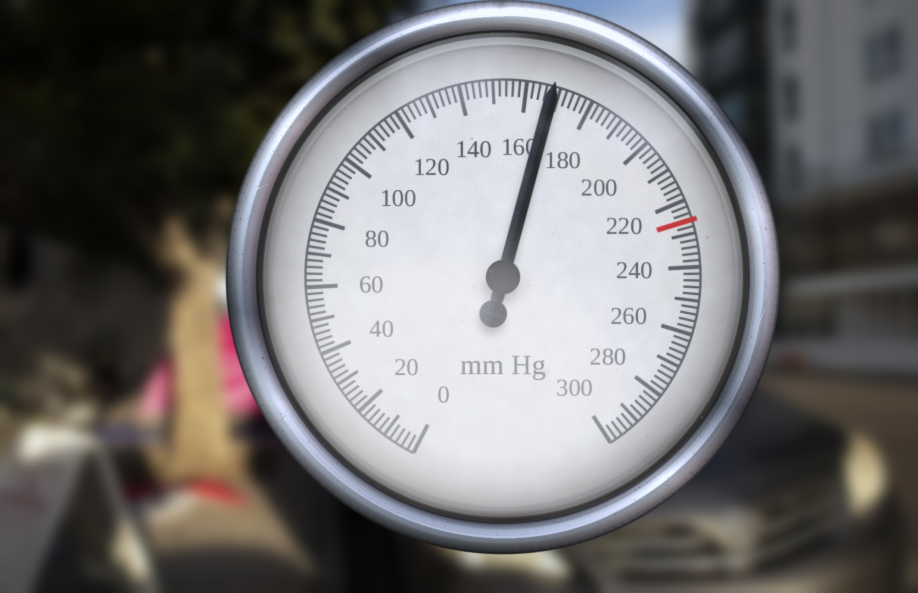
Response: 168 mmHg
